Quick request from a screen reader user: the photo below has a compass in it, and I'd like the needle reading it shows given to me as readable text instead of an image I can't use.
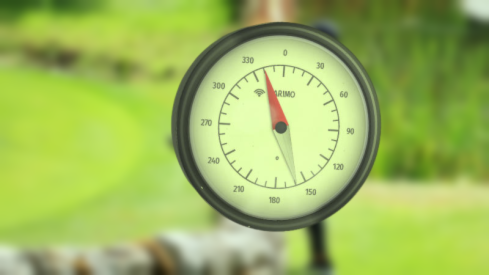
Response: 340 °
